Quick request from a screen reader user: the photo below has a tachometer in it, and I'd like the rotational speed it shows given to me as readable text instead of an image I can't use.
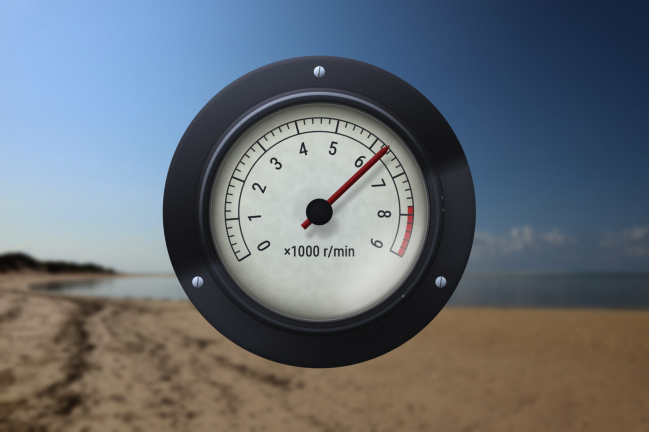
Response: 6300 rpm
